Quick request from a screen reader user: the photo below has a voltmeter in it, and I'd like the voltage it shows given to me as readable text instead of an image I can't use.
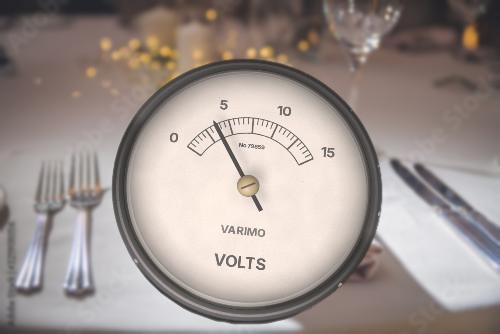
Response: 3.5 V
